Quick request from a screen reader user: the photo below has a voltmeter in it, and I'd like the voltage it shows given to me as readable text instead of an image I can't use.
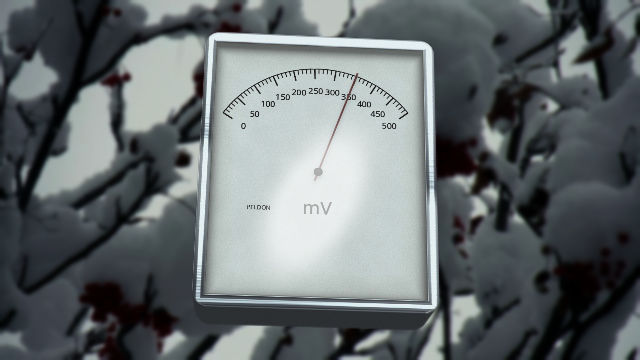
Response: 350 mV
